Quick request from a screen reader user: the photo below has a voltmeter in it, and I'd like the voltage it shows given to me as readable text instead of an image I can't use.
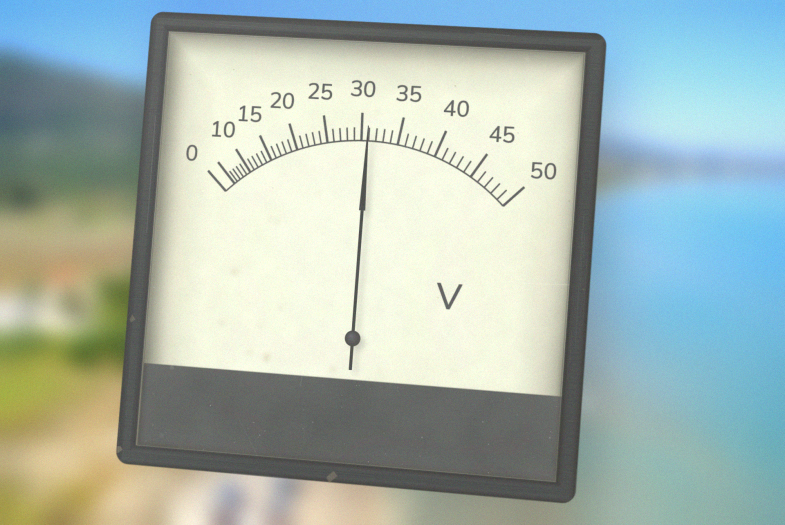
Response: 31 V
